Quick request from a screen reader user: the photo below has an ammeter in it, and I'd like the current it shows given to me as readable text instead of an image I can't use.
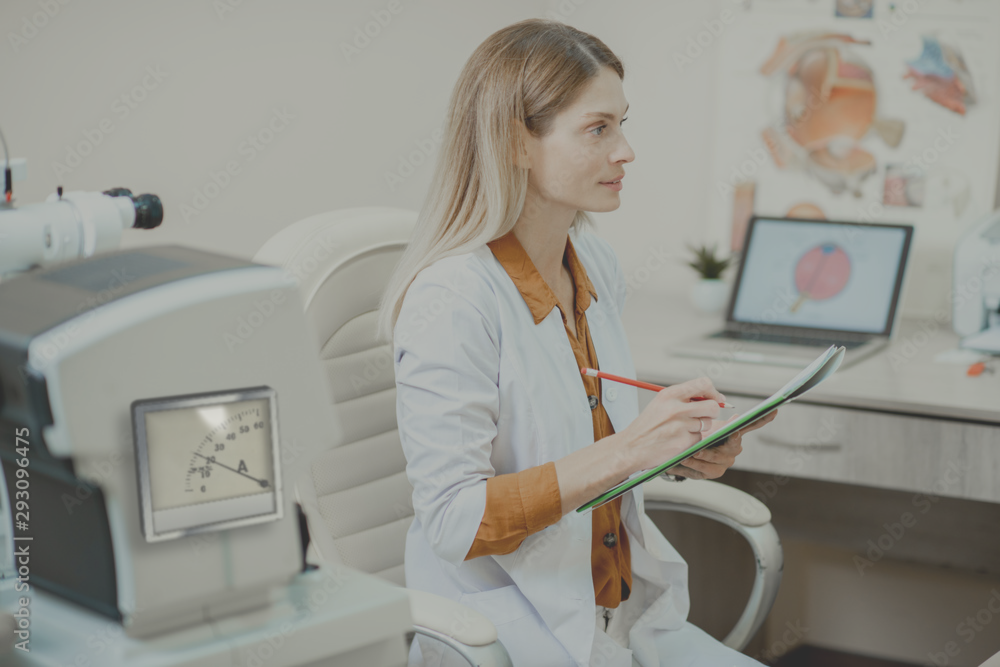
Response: 20 A
